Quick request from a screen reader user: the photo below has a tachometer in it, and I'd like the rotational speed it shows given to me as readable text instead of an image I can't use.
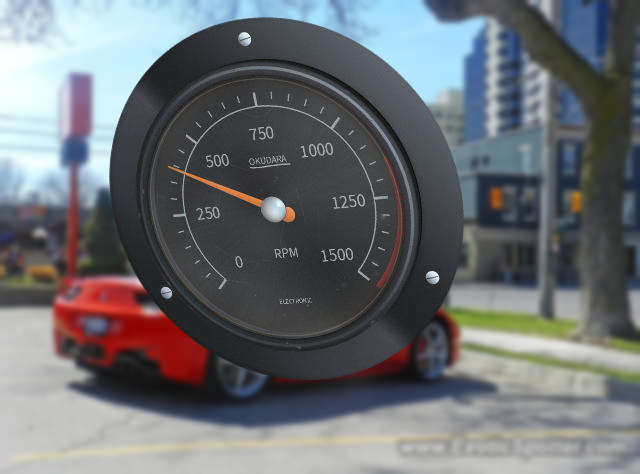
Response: 400 rpm
